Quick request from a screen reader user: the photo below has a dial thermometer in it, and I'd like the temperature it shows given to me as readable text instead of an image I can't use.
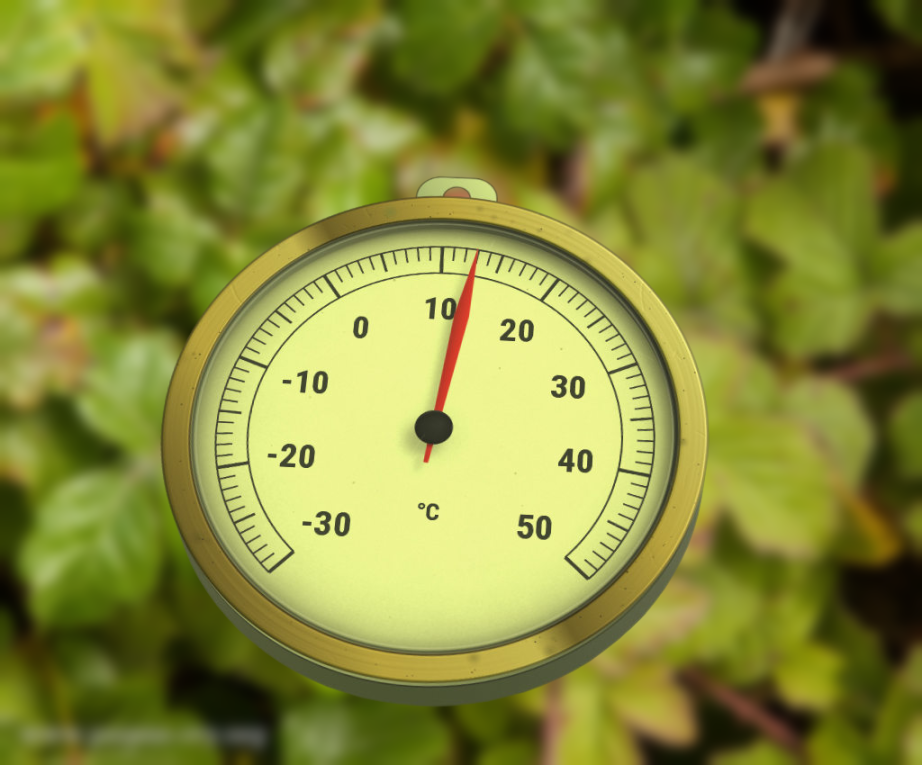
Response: 13 °C
